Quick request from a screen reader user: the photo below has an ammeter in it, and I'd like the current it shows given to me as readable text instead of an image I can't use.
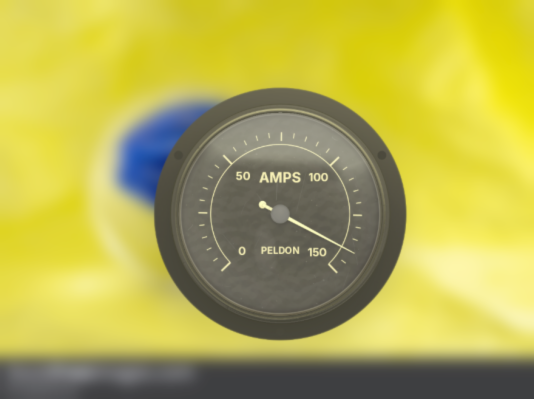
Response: 140 A
